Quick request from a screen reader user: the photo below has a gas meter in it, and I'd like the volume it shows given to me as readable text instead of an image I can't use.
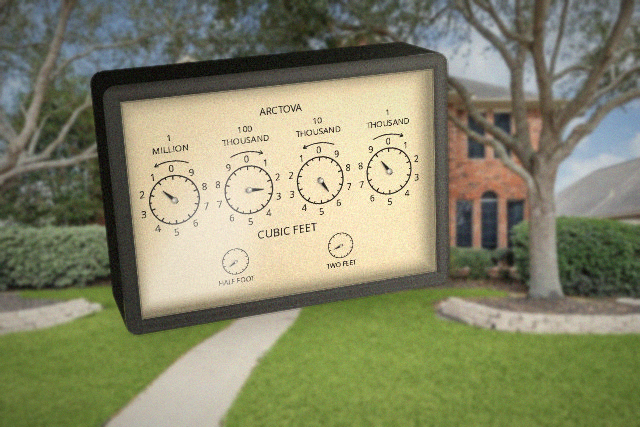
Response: 125900 ft³
